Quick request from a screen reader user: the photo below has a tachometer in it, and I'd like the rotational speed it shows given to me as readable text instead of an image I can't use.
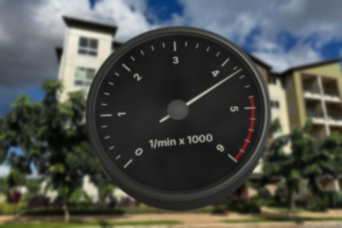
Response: 4300 rpm
